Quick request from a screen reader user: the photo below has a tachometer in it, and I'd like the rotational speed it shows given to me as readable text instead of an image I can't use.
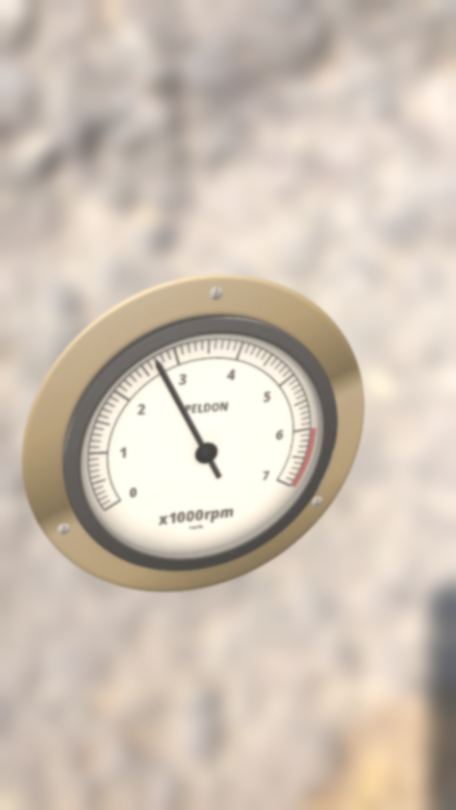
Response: 2700 rpm
